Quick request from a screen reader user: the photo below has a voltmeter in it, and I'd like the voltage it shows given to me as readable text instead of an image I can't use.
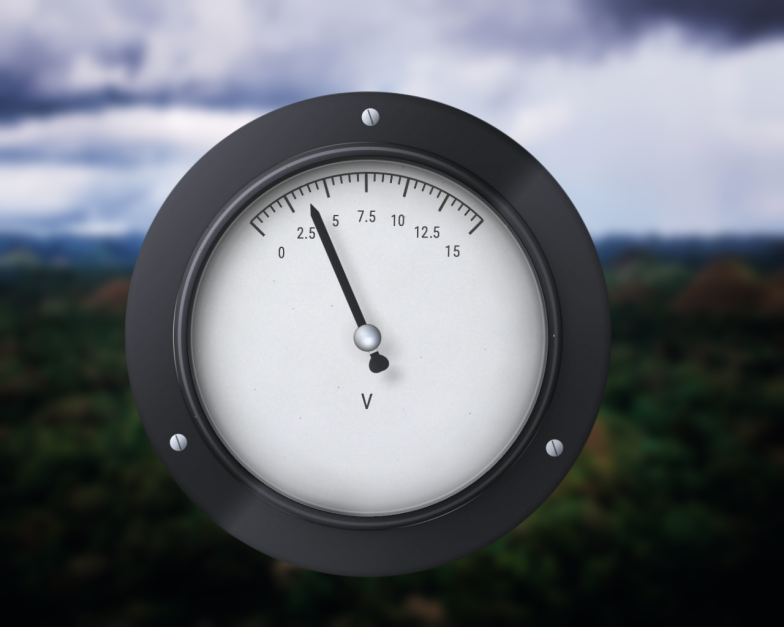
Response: 3.75 V
